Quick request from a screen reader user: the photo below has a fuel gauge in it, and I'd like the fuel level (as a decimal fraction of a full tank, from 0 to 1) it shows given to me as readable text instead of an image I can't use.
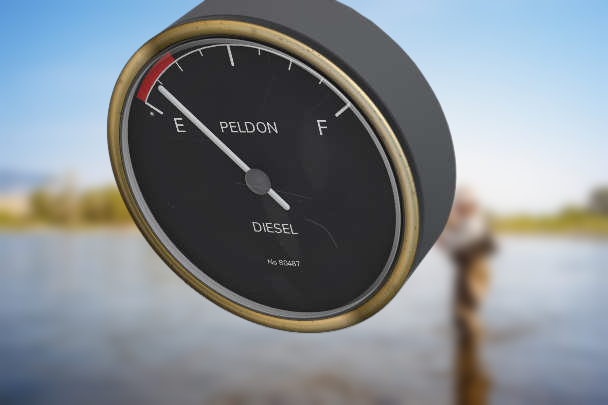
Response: 0.125
